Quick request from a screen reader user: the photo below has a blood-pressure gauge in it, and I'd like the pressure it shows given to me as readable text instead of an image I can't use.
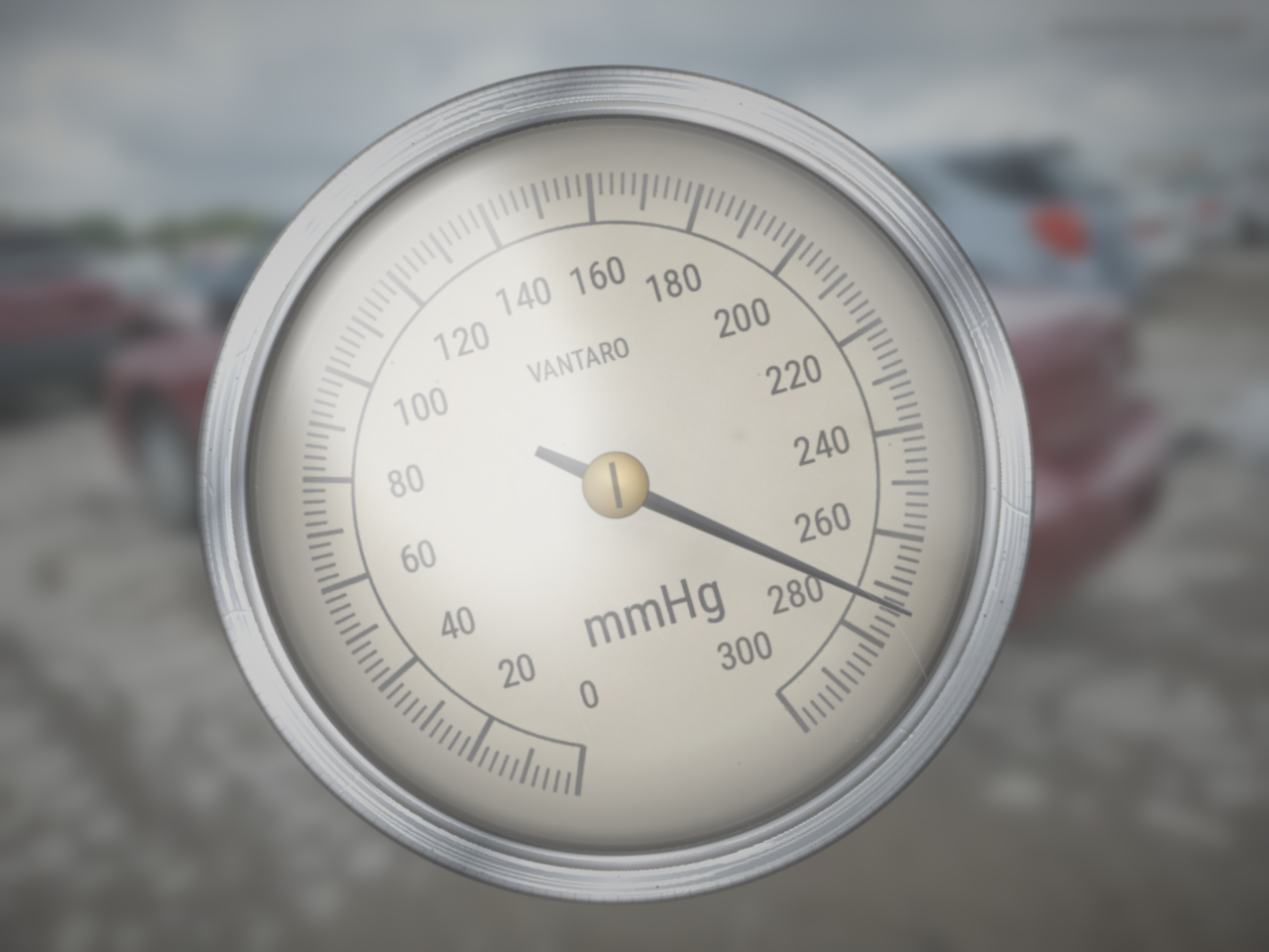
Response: 273 mmHg
